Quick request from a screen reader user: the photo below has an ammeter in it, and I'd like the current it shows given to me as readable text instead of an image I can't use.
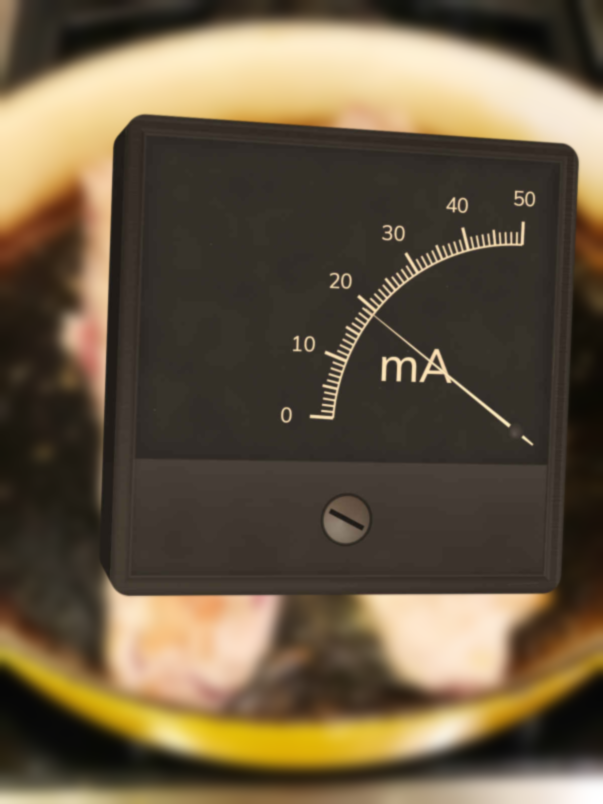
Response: 19 mA
